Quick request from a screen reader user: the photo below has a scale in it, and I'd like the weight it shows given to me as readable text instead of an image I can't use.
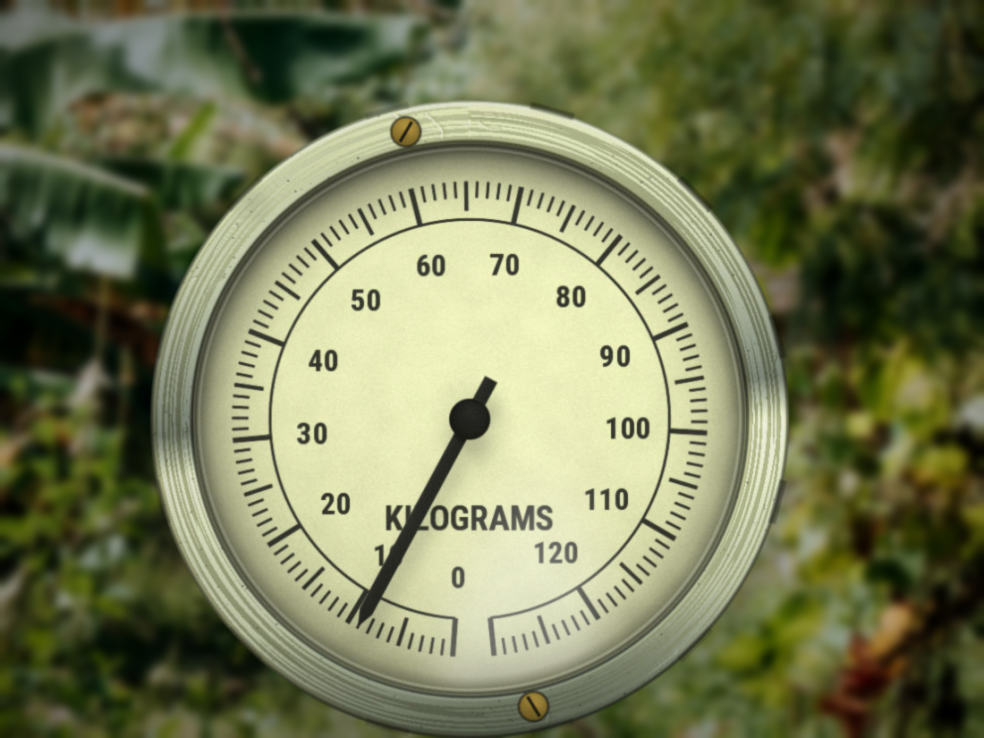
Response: 9 kg
